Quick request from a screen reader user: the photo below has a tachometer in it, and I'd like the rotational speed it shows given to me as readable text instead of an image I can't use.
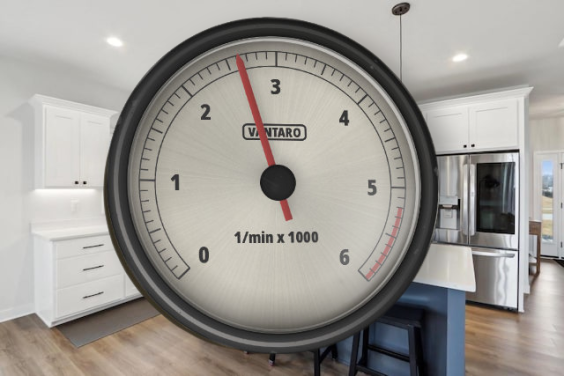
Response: 2600 rpm
